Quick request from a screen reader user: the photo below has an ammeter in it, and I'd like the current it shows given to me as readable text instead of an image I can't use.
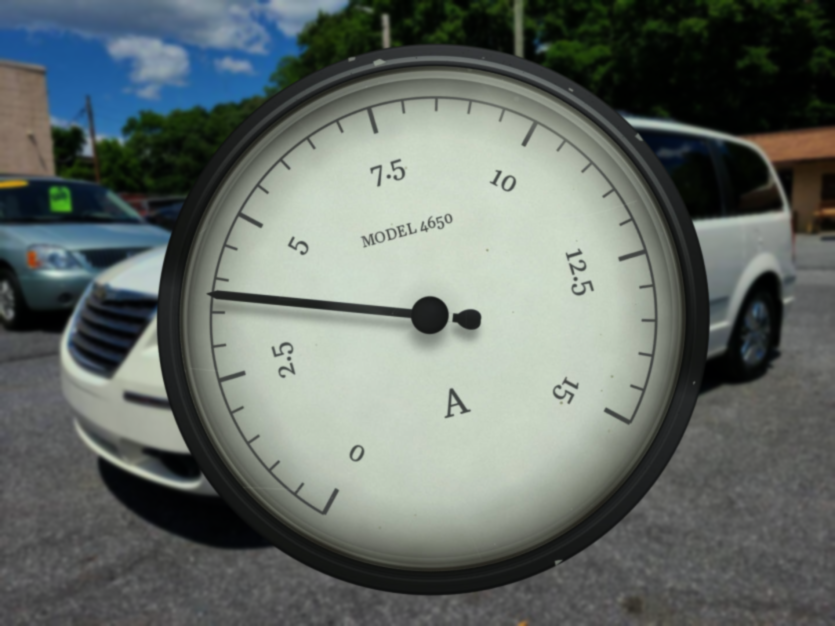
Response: 3.75 A
